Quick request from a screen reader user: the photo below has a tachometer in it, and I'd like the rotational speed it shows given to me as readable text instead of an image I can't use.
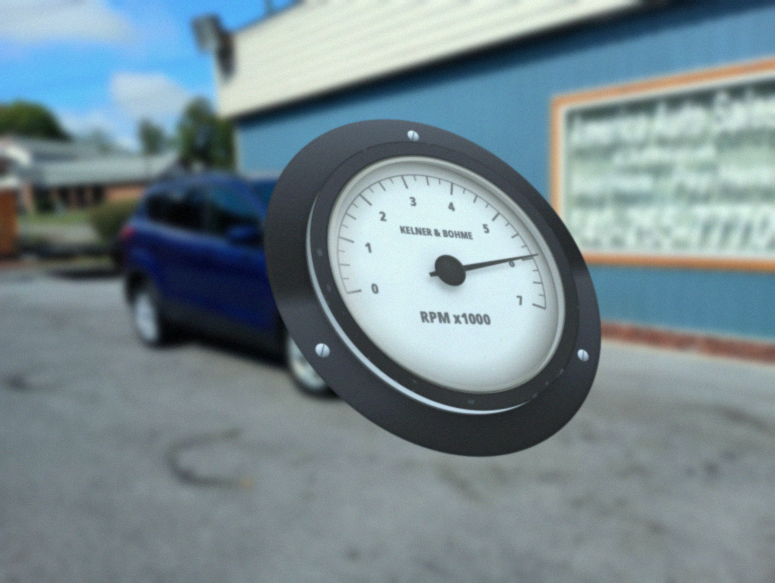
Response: 6000 rpm
